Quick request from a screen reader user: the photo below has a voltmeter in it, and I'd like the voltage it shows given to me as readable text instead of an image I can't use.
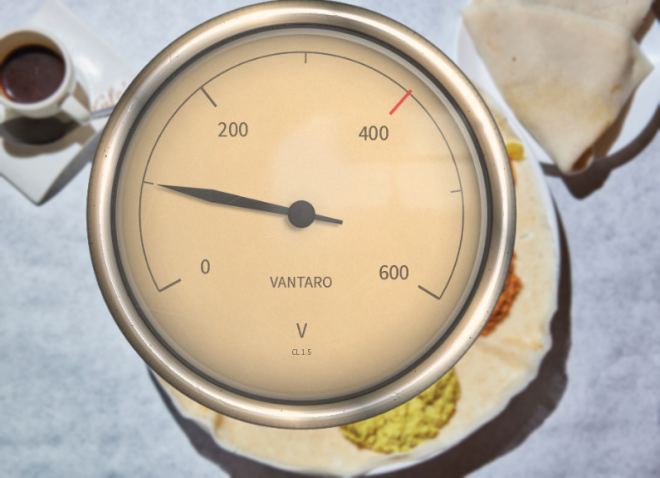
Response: 100 V
